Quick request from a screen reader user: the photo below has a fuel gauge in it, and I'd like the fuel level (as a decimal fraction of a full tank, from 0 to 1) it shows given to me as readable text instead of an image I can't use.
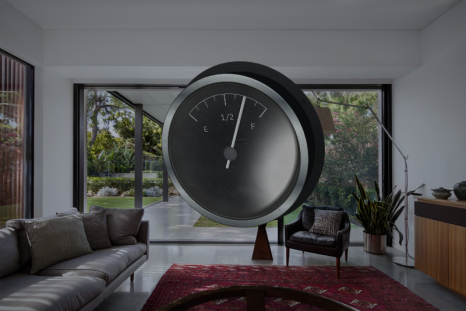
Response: 0.75
